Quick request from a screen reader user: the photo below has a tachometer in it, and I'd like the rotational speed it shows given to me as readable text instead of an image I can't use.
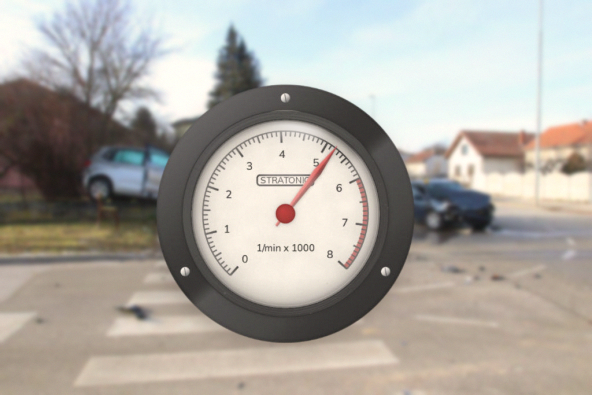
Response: 5200 rpm
